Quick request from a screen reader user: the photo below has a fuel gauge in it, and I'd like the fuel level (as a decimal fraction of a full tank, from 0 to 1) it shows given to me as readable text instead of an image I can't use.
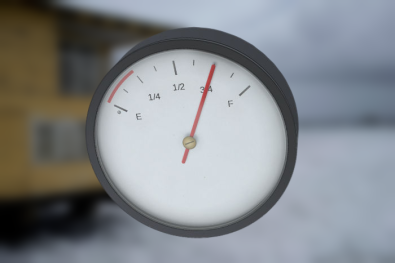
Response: 0.75
